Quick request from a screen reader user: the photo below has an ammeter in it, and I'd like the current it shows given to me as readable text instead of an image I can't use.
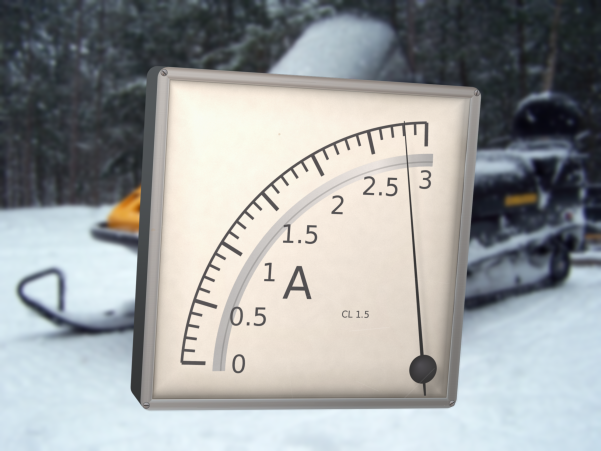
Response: 2.8 A
